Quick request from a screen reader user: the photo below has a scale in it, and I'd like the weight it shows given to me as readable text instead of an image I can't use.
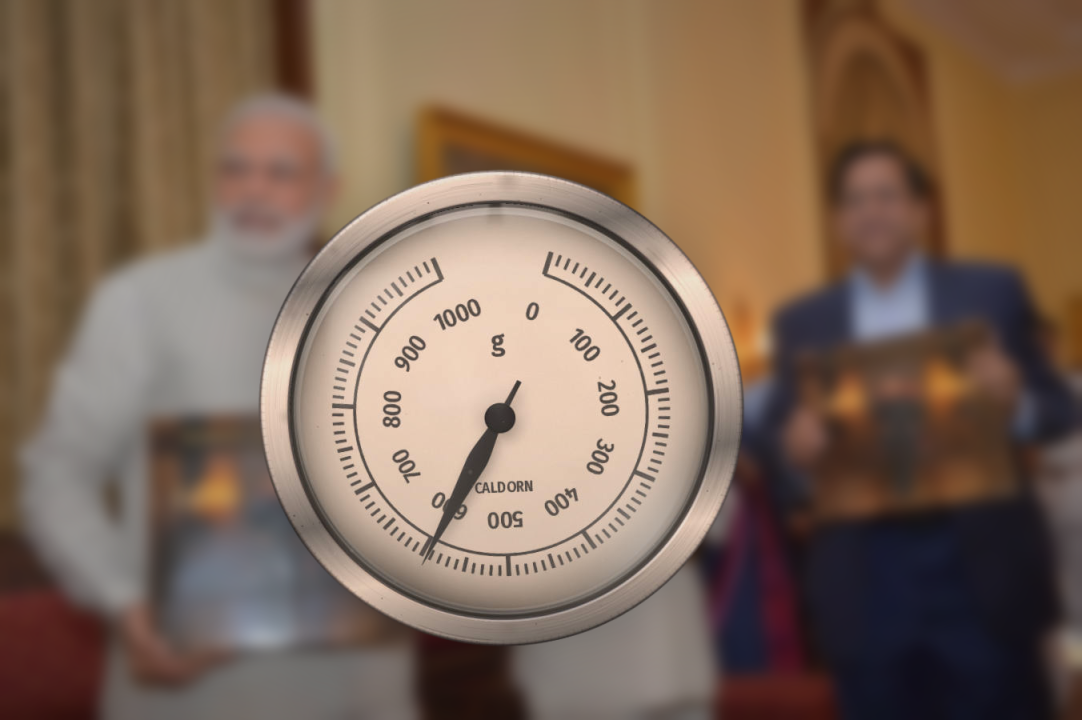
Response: 595 g
